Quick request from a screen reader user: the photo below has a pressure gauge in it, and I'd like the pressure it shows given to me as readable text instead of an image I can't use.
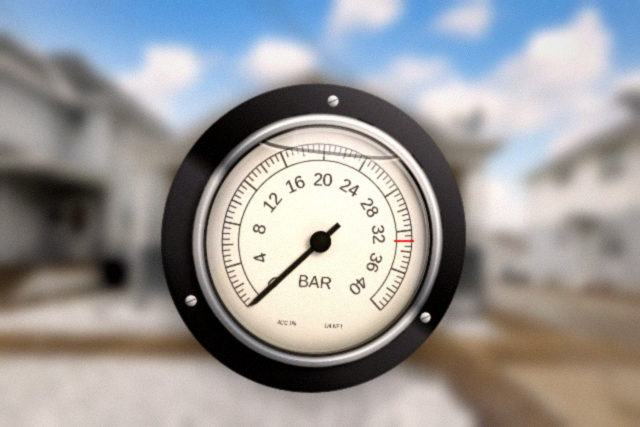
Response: 0 bar
